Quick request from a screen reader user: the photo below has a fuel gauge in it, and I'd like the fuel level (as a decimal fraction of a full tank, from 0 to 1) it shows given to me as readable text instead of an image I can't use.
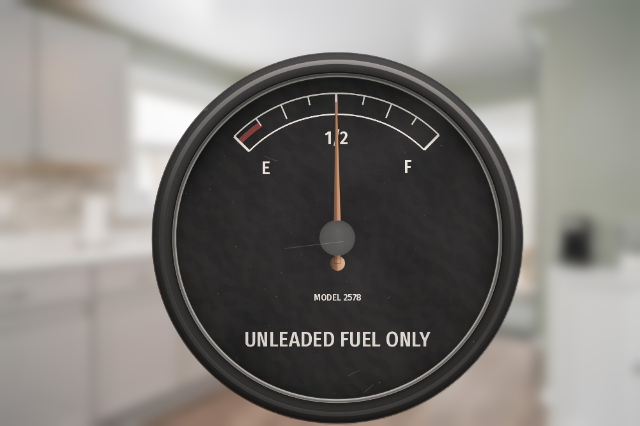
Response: 0.5
